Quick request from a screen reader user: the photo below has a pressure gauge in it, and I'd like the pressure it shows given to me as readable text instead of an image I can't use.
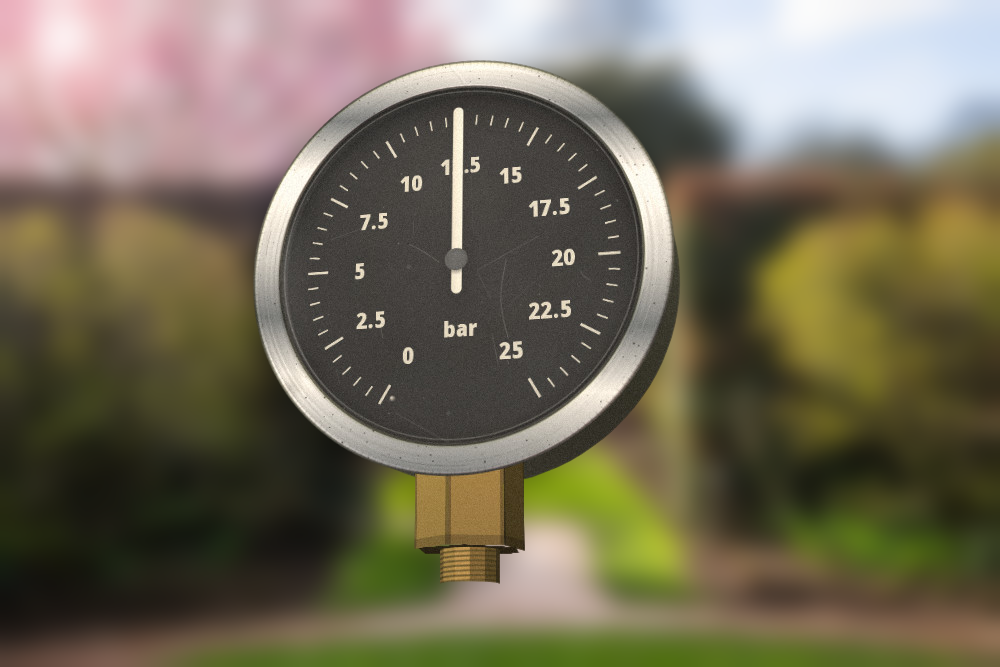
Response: 12.5 bar
